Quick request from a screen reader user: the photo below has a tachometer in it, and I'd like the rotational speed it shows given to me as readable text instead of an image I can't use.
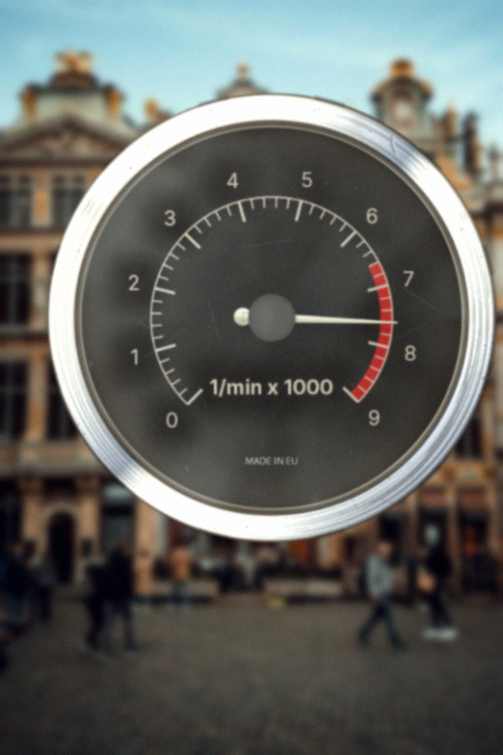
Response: 7600 rpm
